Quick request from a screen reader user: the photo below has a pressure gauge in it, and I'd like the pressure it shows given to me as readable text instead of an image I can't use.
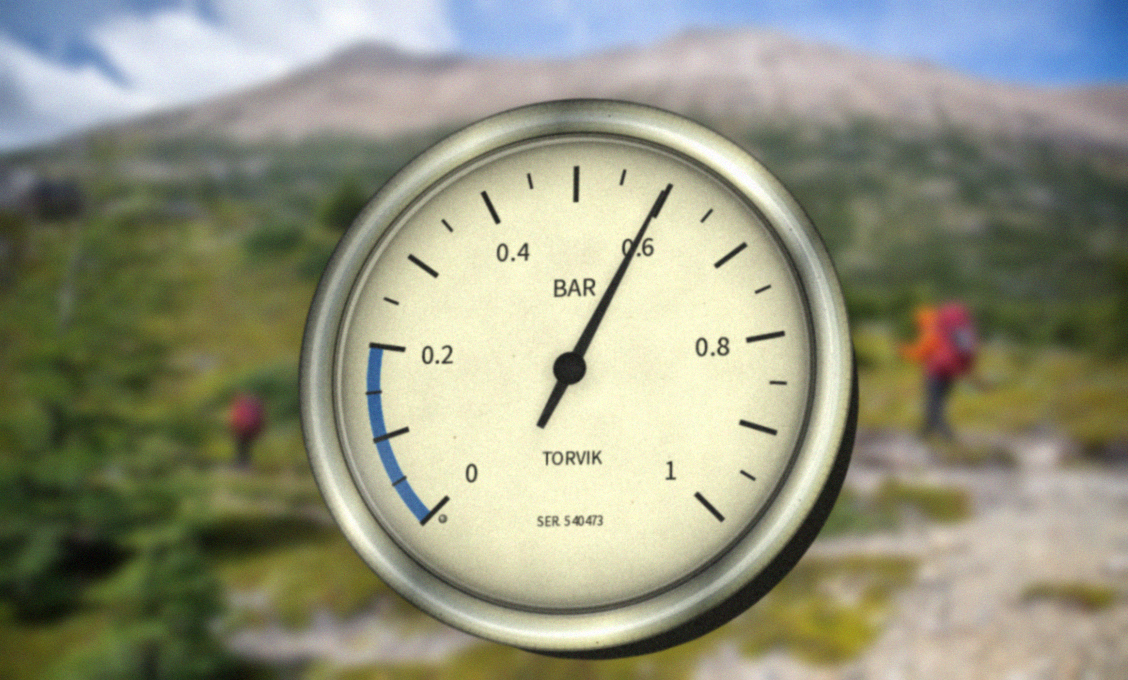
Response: 0.6 bar
